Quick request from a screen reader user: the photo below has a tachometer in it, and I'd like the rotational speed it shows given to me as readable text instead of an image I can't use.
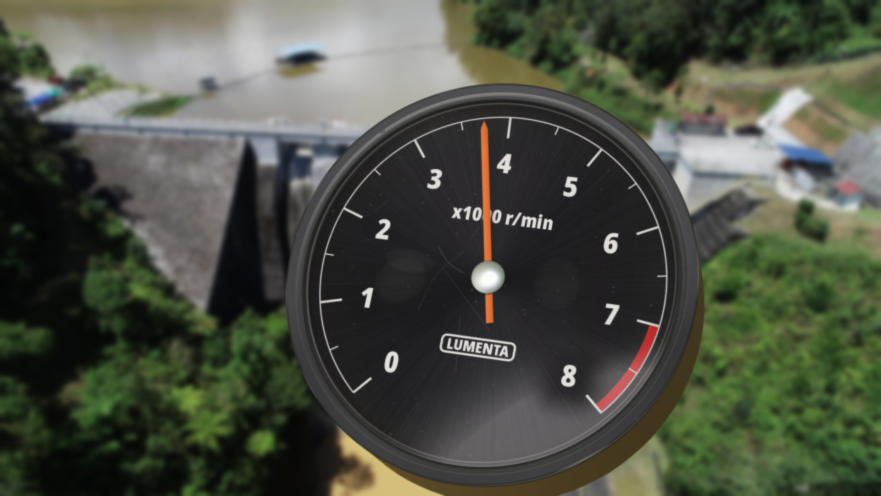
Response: 3750 rpm
